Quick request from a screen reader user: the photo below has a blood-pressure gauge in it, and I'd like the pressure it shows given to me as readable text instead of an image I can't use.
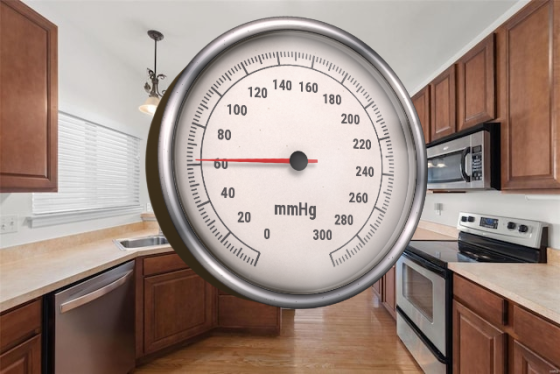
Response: 62 mmHg
